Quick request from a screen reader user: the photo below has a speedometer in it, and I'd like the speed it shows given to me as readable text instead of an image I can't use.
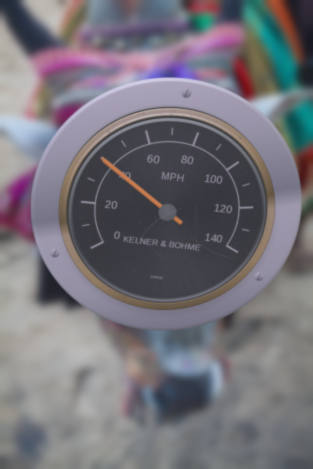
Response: 40 mph
